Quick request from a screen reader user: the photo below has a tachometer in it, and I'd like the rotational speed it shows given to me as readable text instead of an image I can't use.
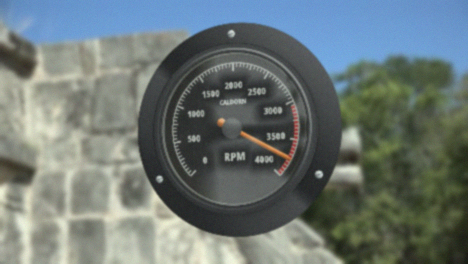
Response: 3750 rpm
